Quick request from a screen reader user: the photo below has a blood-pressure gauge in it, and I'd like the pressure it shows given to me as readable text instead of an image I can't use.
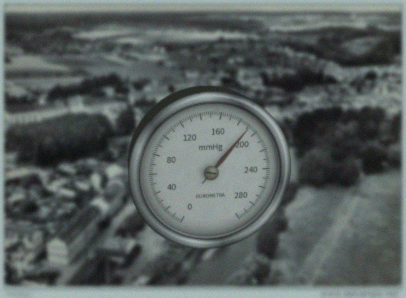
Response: 190 mmHg
